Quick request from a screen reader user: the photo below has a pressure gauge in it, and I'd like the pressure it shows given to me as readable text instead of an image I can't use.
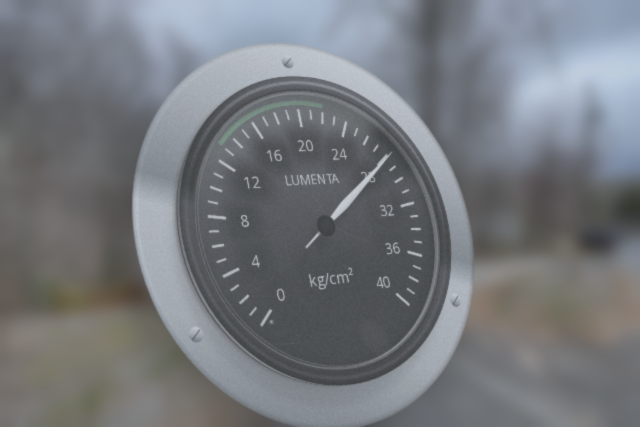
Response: 28 kg/cm²
